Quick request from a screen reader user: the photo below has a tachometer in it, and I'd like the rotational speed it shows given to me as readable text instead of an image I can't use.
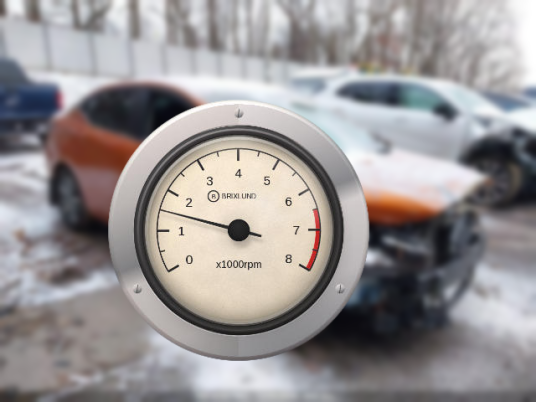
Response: 1500 rpm
